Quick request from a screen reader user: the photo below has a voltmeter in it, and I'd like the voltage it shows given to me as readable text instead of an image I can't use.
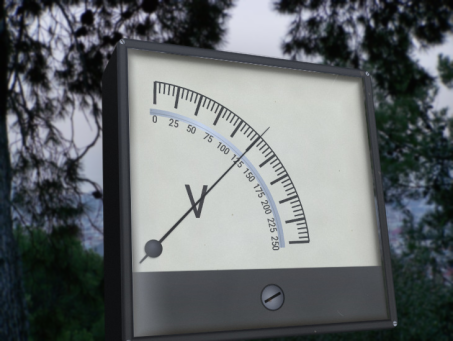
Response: 125 V
